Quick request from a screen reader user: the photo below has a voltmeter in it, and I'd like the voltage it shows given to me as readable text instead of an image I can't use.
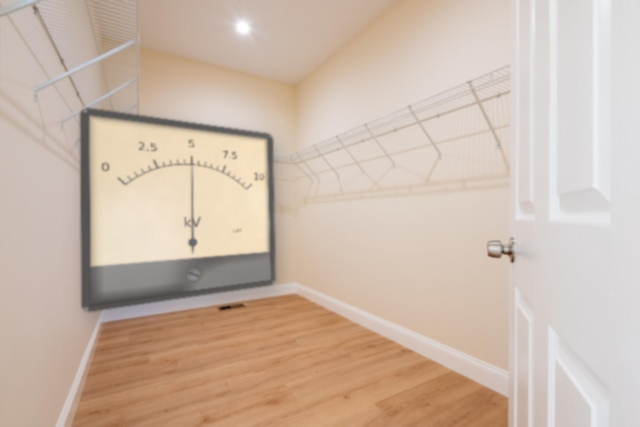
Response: 5 kV
